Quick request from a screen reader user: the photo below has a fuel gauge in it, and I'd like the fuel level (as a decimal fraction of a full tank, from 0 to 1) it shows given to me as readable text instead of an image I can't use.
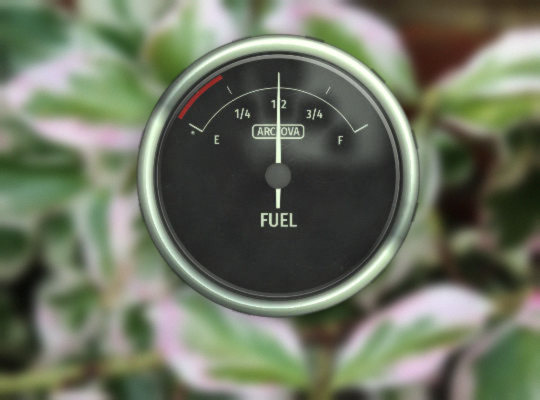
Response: 0.5
